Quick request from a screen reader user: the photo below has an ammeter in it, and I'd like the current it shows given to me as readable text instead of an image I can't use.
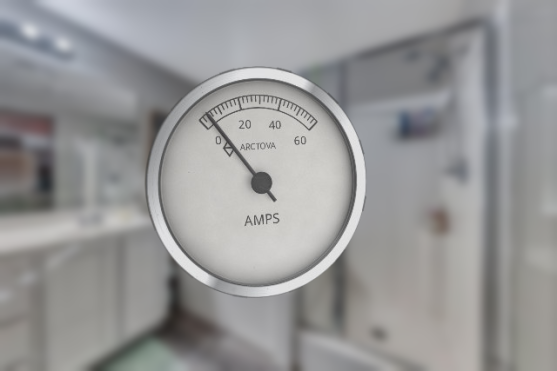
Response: 4 A
